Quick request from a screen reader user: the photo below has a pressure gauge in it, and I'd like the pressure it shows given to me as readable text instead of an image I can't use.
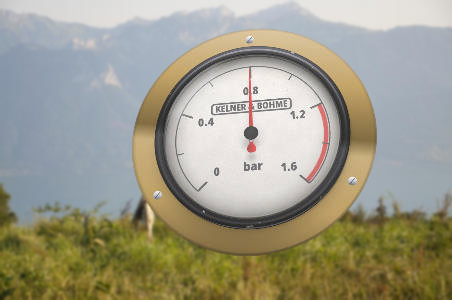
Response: 0.8 bar
